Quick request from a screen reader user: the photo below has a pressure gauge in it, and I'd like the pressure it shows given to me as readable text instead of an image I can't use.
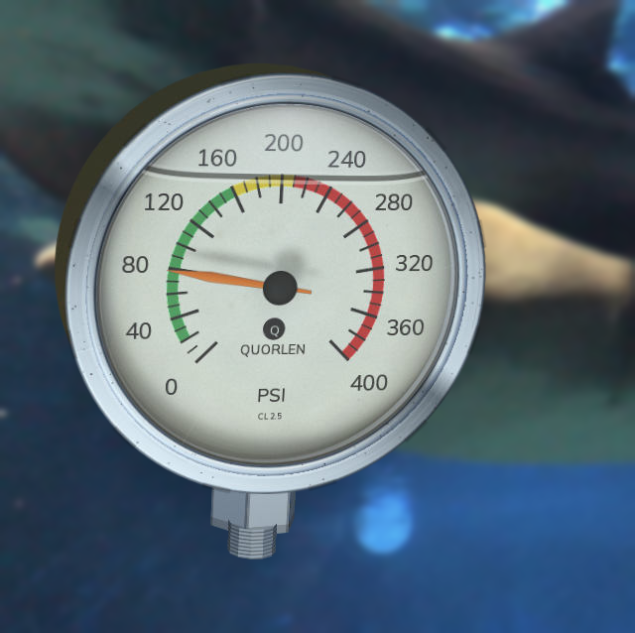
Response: 80 psi
